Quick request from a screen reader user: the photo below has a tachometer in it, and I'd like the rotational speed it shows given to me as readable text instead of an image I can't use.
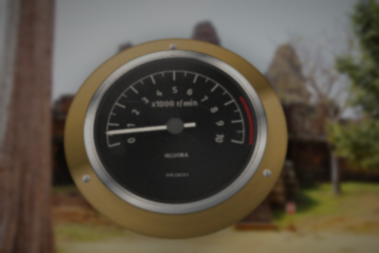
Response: 500 rpm
